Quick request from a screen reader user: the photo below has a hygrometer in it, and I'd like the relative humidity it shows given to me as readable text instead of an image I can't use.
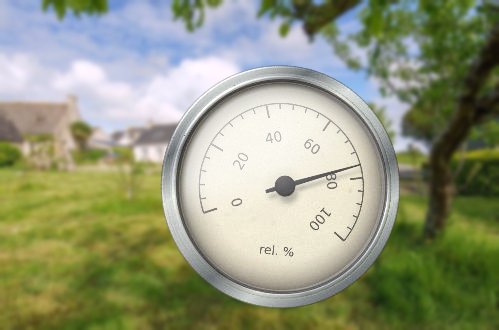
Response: 76 %
